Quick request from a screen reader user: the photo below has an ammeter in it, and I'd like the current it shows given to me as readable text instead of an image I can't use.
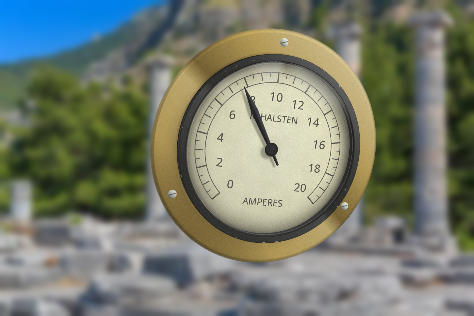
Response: 7.75 A
